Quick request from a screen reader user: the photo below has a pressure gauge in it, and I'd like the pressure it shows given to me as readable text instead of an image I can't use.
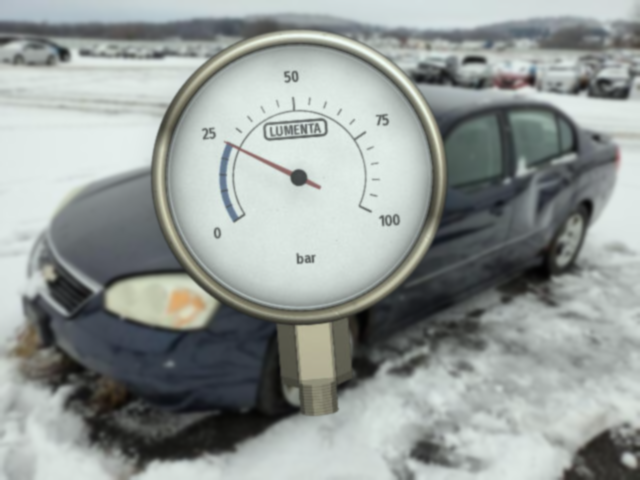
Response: 25 bar
